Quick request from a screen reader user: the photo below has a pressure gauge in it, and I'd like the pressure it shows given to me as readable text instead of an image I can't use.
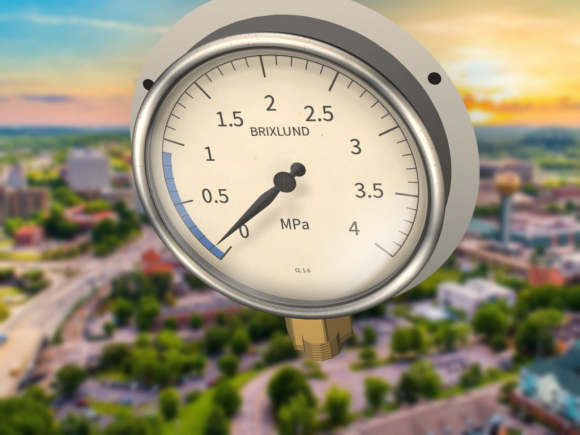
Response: 0.1 MPa
